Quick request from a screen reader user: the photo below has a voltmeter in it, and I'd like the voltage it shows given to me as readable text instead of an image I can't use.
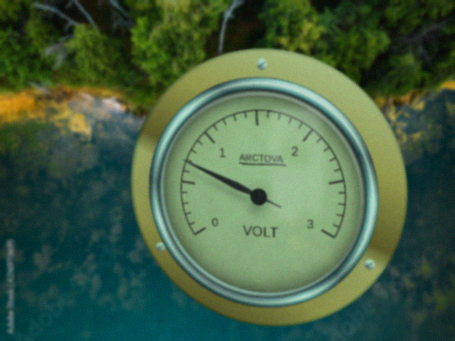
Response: 0.7 V
